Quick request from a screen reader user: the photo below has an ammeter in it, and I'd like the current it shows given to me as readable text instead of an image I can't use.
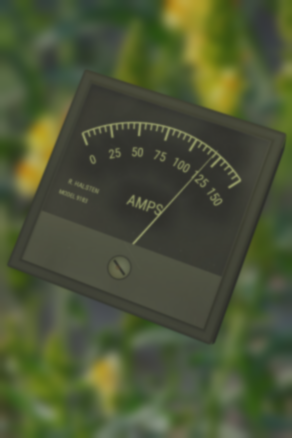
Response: 120 A
